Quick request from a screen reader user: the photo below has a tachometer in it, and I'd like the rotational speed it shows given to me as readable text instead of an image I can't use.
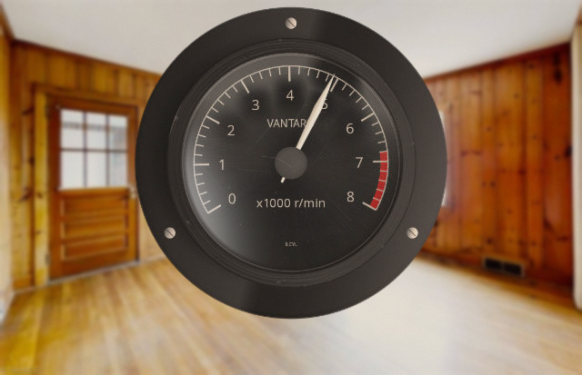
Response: 4900 rpm
